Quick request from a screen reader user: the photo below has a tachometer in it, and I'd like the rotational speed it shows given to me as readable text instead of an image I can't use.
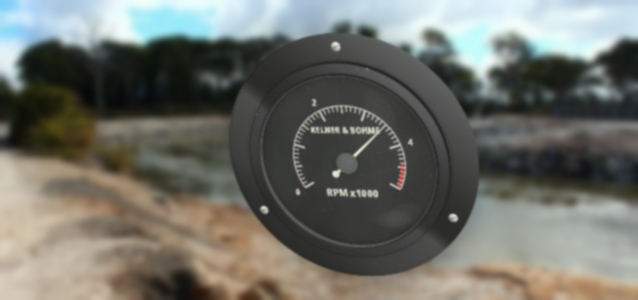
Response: 3500 rpm
